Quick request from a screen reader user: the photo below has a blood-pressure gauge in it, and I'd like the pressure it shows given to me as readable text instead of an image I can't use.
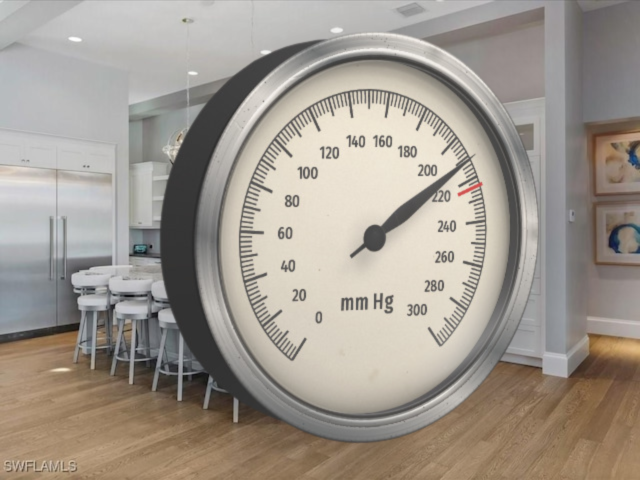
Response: 210 mmHg
